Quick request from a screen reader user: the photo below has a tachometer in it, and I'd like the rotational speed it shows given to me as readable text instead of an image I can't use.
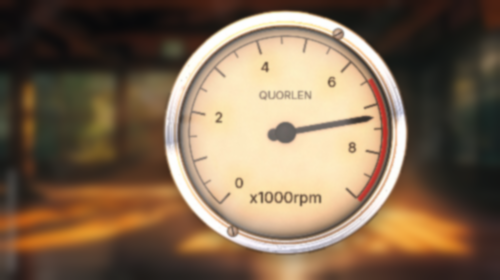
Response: 7250 rpm
